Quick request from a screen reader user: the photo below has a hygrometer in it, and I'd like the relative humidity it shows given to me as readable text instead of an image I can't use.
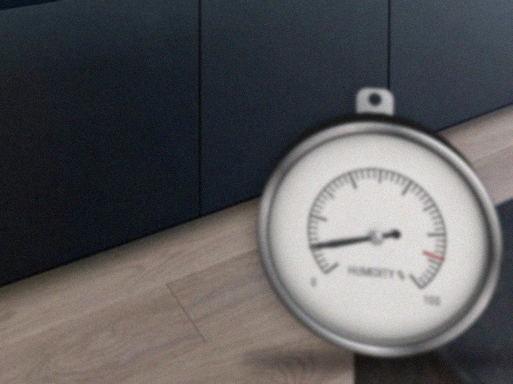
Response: 10 %
